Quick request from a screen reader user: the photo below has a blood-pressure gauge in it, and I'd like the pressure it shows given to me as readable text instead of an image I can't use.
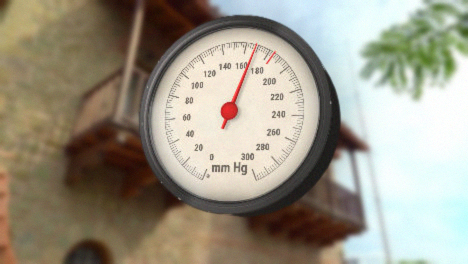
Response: 170 mmHg
